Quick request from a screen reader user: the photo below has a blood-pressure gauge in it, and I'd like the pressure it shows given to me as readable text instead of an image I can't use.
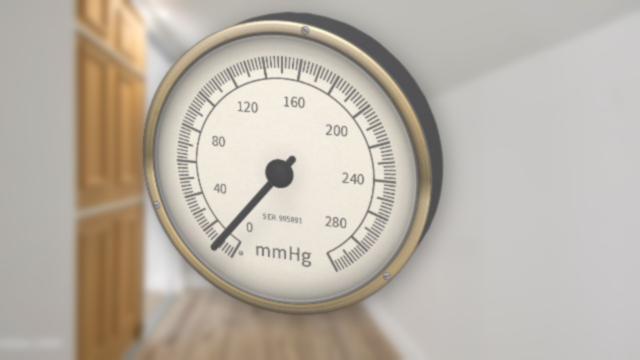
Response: 10 mmHg
